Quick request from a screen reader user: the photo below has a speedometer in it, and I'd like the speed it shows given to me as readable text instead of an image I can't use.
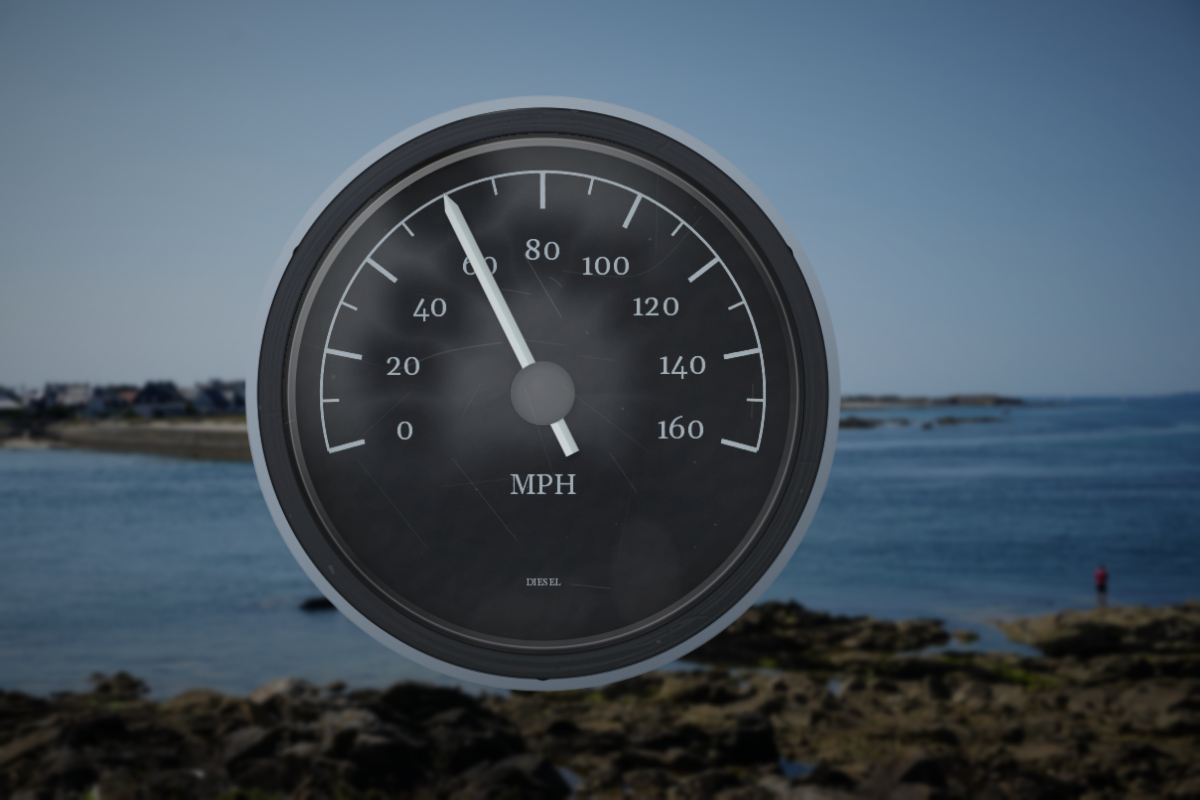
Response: 60 mph
